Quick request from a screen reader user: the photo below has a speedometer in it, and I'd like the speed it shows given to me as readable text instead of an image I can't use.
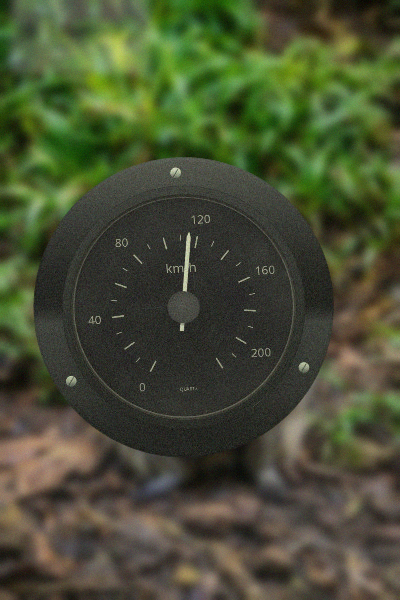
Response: 115 km/h
